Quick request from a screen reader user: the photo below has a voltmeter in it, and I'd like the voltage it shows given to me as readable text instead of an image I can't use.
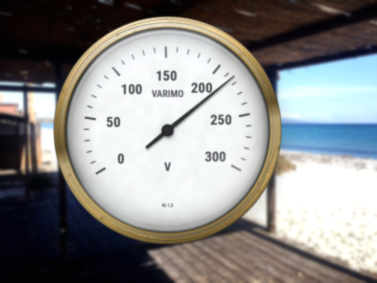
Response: 215 V
